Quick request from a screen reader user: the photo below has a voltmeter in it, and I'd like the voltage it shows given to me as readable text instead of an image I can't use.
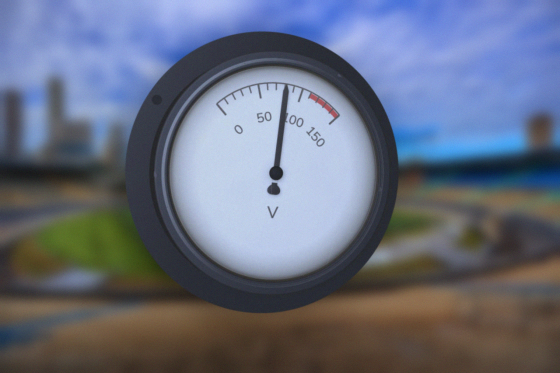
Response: 80 V
